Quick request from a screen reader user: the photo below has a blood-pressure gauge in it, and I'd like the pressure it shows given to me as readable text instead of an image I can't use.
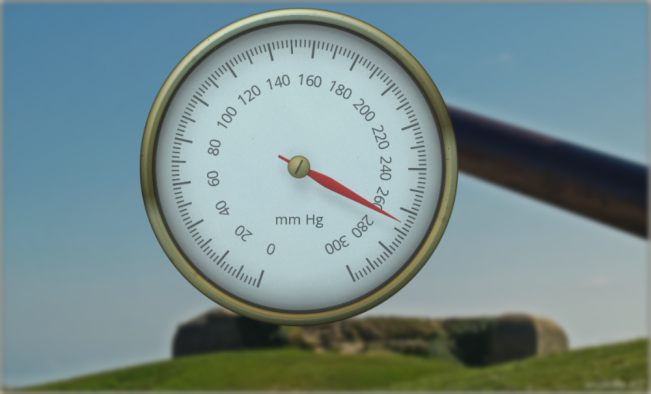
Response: 266 mmHg
